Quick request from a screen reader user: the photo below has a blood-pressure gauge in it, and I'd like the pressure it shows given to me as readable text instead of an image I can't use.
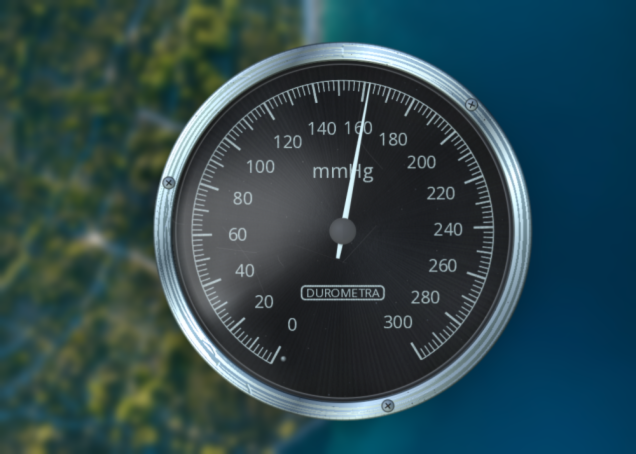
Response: 162 mmHg
